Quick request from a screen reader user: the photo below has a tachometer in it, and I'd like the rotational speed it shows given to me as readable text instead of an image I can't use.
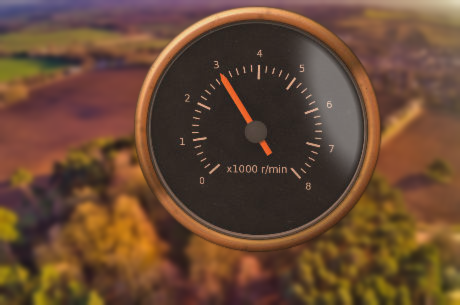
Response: 3000 rpm
